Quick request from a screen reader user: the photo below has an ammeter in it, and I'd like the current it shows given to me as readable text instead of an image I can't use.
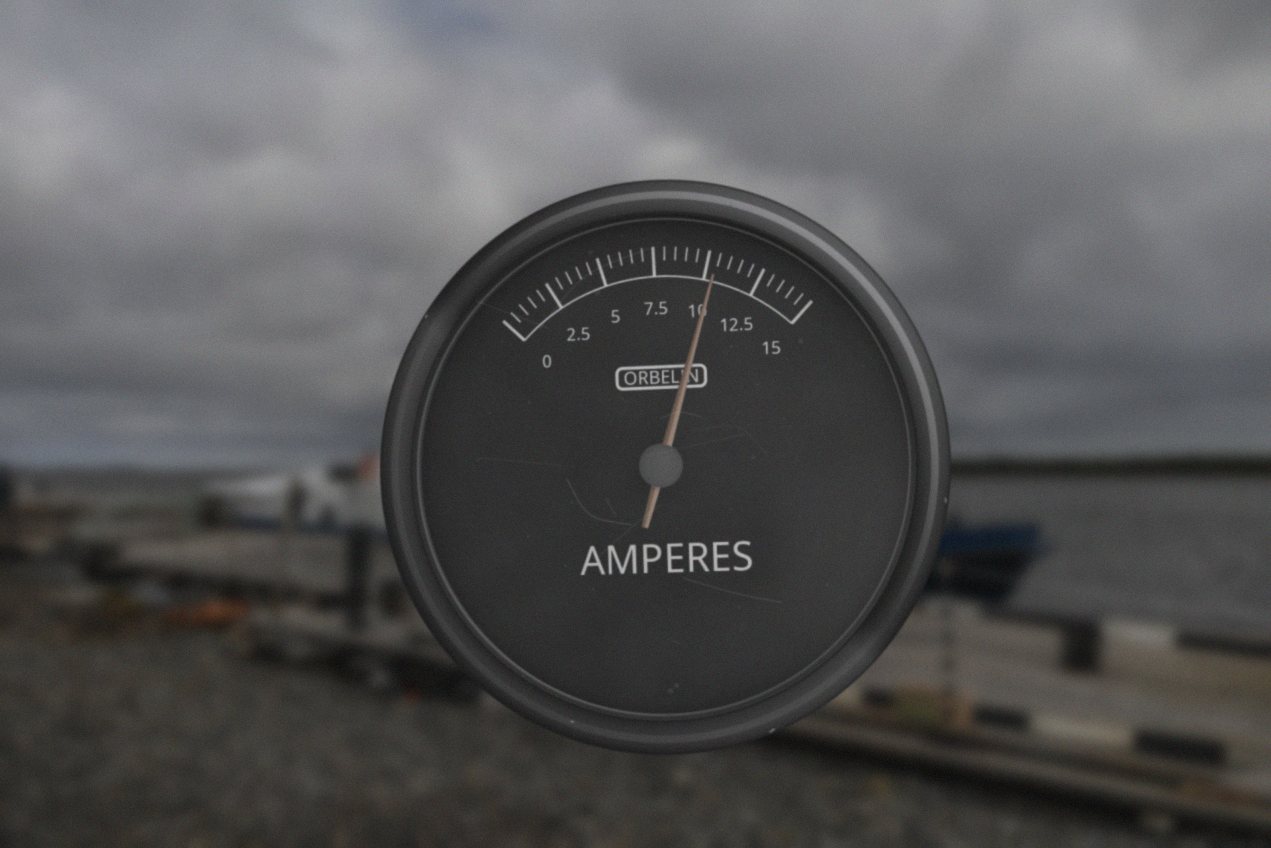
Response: 10.5 A
